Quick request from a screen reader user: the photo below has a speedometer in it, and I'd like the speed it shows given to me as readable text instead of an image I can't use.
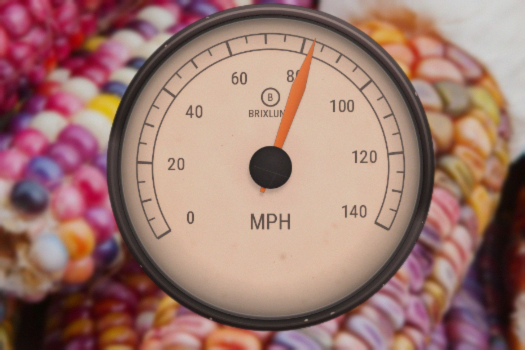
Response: 82.5 mph
